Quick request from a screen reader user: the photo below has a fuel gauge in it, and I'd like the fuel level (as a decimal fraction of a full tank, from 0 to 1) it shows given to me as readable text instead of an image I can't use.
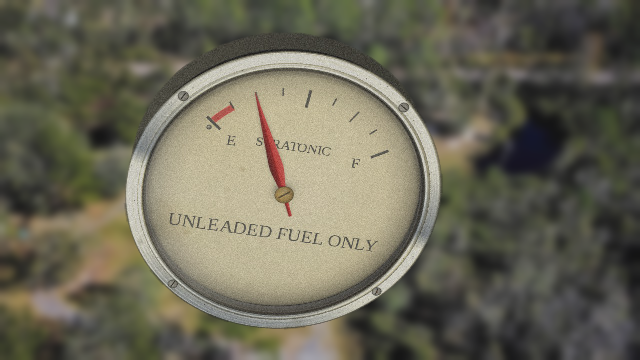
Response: 0.25
